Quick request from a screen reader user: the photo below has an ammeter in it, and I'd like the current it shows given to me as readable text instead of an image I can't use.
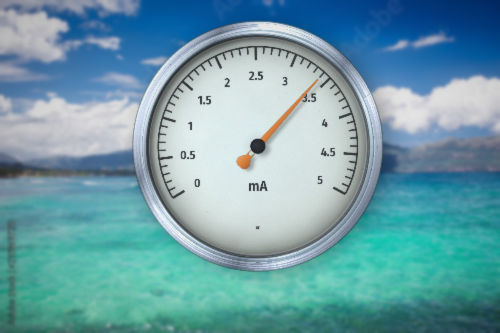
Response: 3.4 mA
